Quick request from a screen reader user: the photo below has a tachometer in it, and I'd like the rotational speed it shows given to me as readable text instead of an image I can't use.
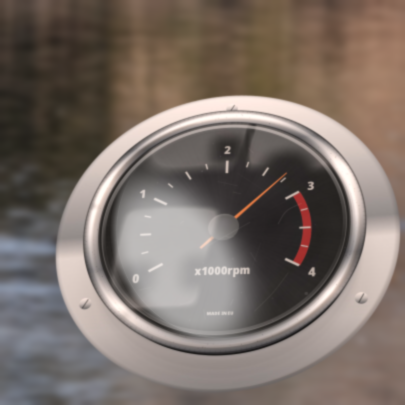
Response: 2750 rpm
